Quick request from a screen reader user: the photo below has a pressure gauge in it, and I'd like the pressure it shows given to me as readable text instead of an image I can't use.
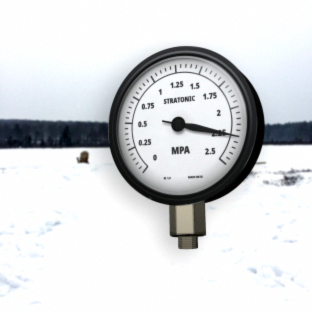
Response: 2.25 MPa
